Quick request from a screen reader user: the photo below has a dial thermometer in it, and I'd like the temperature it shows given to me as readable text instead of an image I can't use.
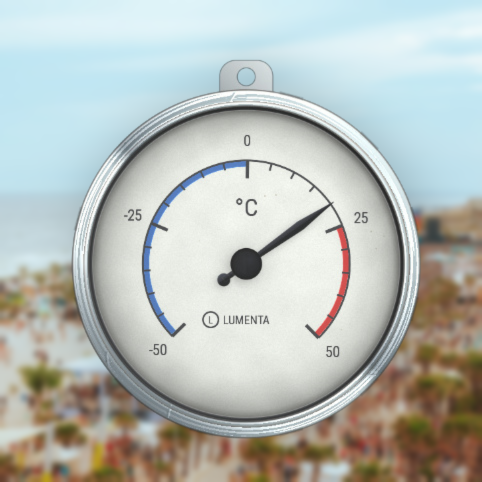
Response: 20 °C
